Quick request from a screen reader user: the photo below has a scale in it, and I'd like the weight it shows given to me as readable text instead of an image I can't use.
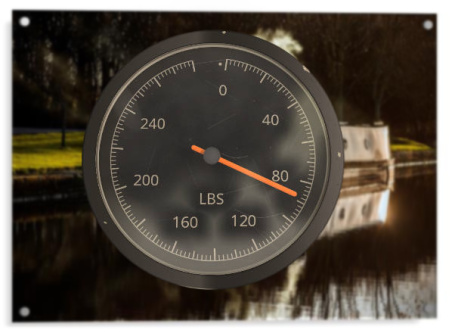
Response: 88 lb
